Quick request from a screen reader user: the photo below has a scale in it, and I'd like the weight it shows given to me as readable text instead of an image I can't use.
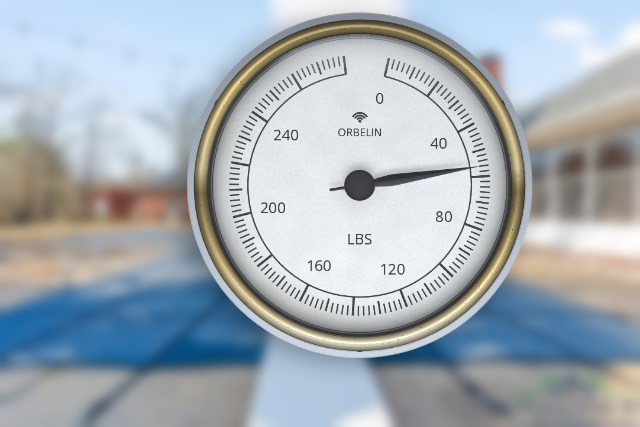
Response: 56 lb
